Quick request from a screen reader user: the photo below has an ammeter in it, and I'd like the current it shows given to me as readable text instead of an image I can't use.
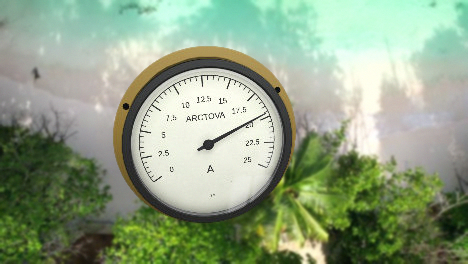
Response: 19.5 A
